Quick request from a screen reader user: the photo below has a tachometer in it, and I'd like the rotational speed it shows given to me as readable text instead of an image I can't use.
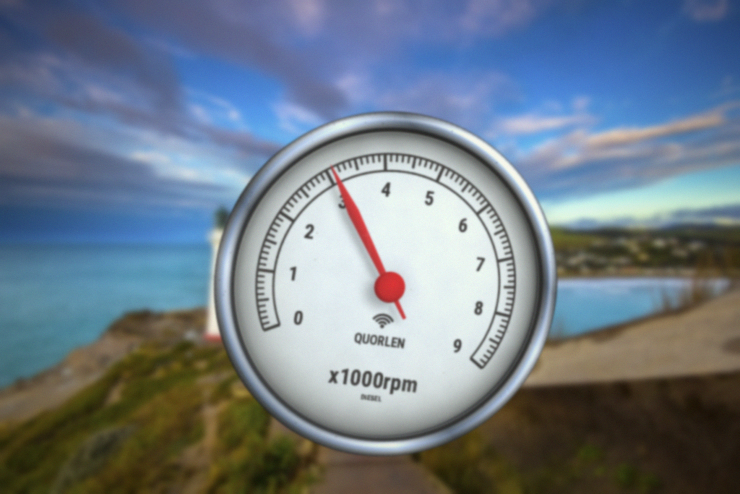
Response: 3100 rpm
